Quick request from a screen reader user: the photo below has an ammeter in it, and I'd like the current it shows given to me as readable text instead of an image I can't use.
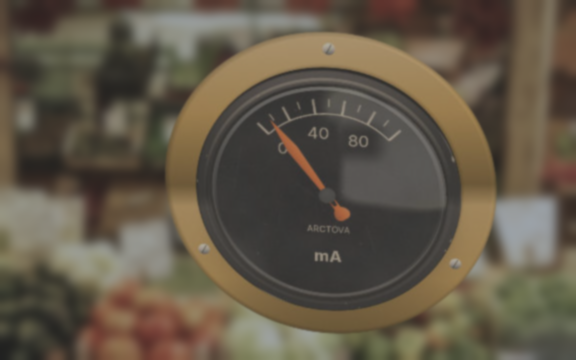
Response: 10 mA
